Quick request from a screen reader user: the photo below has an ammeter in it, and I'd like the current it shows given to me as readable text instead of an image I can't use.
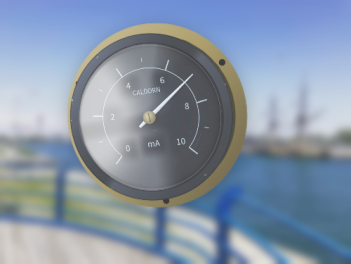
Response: 7 mA
